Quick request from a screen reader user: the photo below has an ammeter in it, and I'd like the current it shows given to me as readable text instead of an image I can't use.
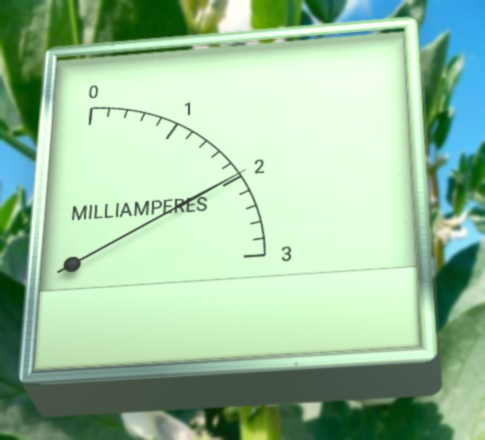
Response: 2 mA
